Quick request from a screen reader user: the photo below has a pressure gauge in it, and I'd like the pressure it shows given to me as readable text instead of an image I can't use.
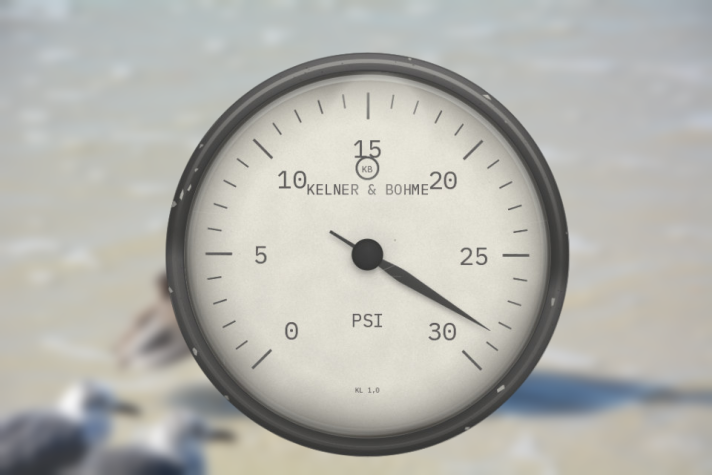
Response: 28.5 psi
